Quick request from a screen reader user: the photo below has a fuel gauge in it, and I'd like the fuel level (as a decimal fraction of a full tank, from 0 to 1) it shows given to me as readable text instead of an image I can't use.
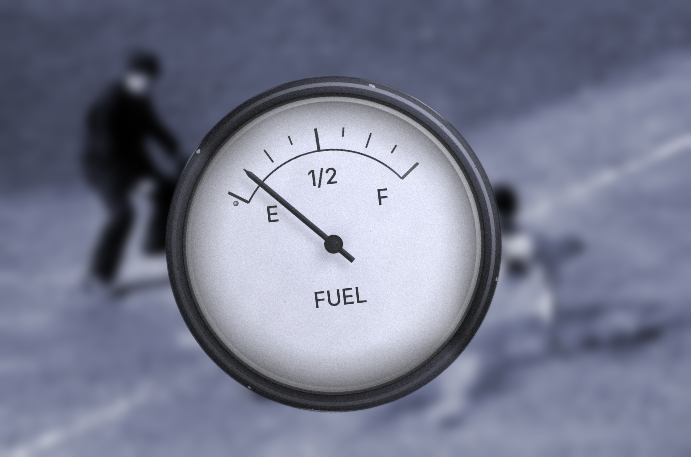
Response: 0.125
